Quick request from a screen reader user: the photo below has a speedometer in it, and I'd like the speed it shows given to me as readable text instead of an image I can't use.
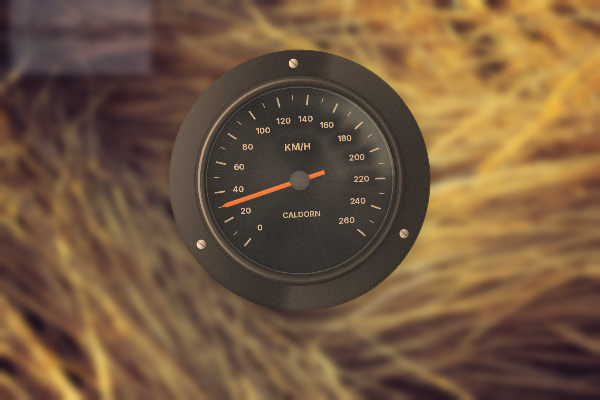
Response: 30 km/h
